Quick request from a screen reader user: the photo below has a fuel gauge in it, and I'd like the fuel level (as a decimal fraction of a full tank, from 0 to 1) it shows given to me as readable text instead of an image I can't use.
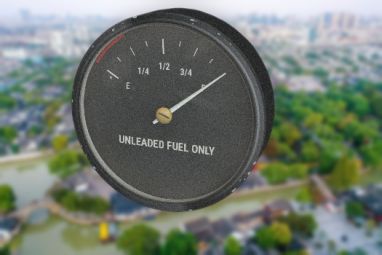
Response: 1
